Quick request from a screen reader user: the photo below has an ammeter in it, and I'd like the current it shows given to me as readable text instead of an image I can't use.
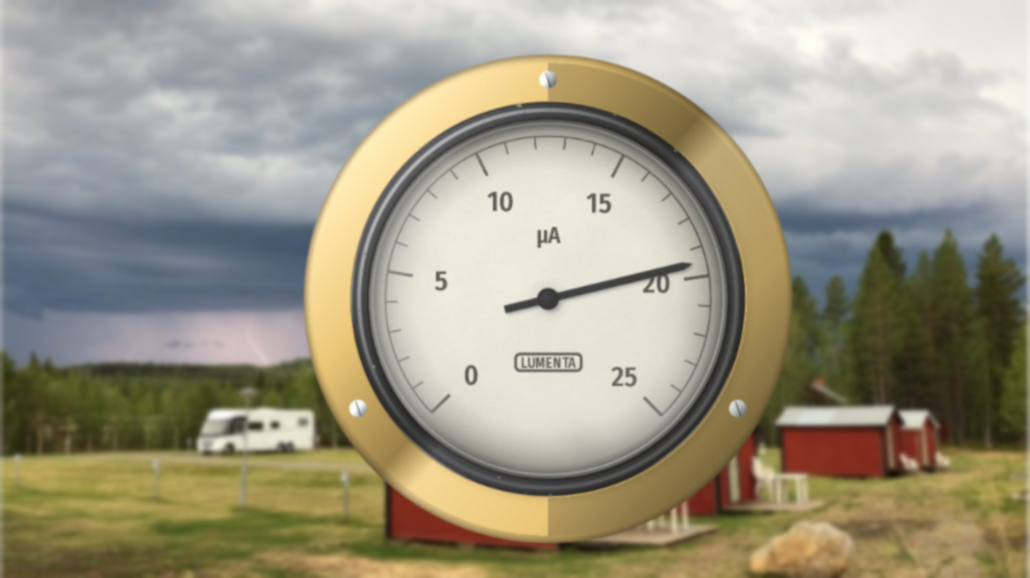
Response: 19.5 µA
